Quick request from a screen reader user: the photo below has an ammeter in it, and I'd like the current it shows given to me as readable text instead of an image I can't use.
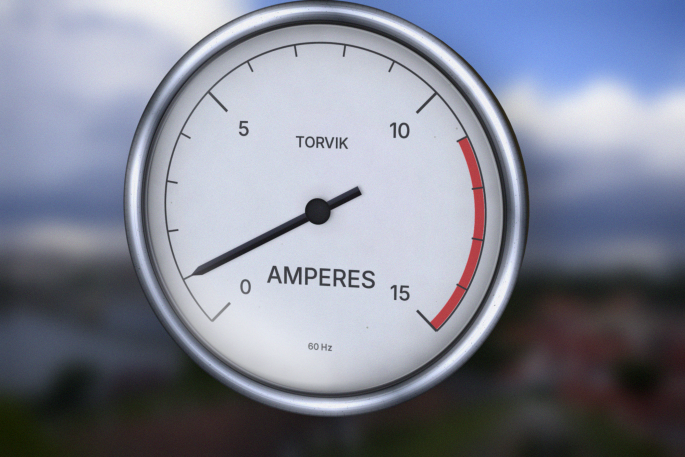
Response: 1 A
